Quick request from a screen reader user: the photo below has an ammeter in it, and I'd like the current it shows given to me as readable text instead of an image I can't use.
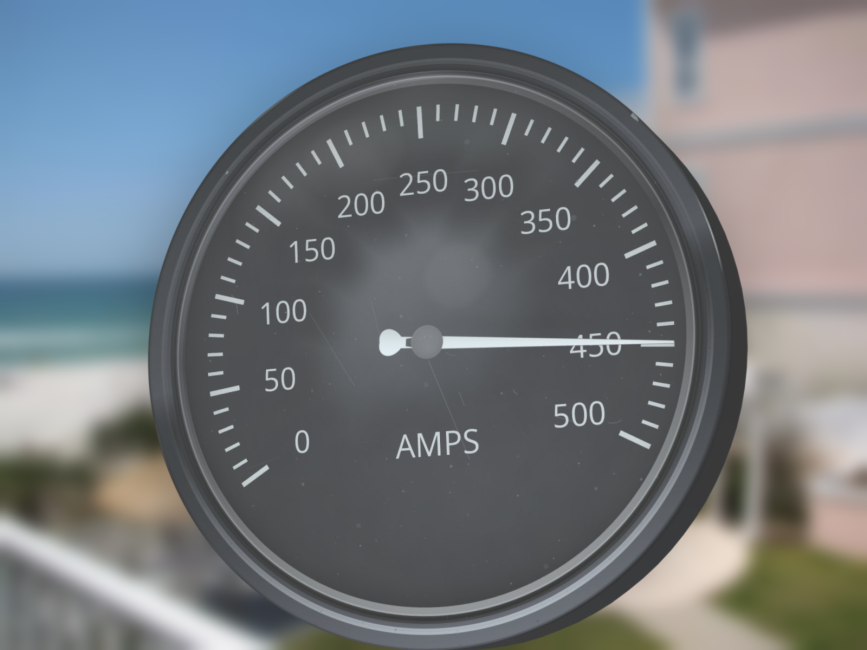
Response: 450 A
